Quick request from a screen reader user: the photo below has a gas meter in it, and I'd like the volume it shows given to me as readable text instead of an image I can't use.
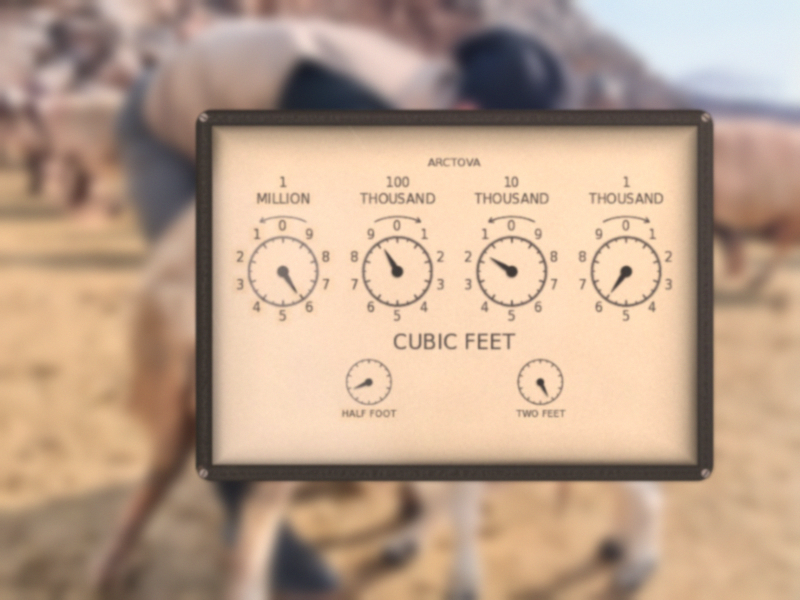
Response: 591600 ft³
